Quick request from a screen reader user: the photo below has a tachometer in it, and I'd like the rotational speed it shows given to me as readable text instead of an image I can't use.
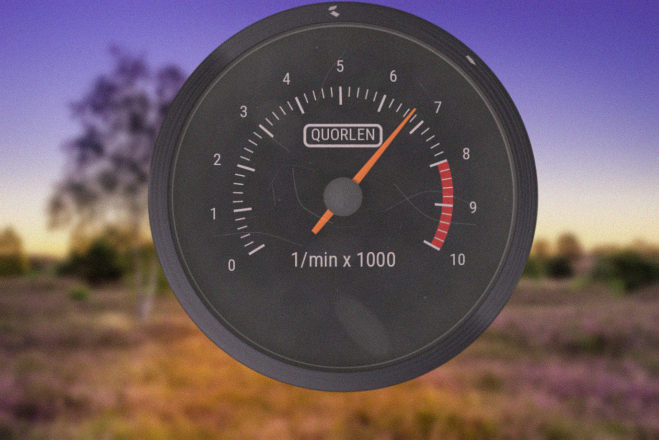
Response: 6700 rpm
